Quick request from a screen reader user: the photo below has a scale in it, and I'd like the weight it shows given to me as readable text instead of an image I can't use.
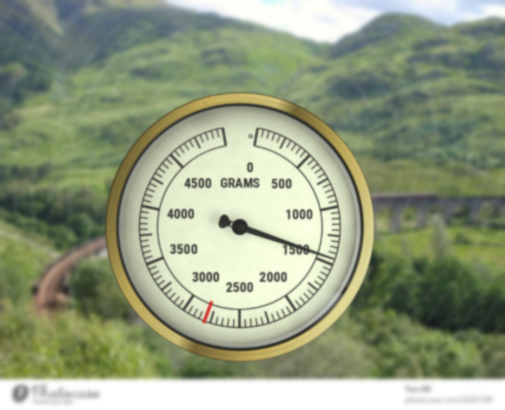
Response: 1450 g
